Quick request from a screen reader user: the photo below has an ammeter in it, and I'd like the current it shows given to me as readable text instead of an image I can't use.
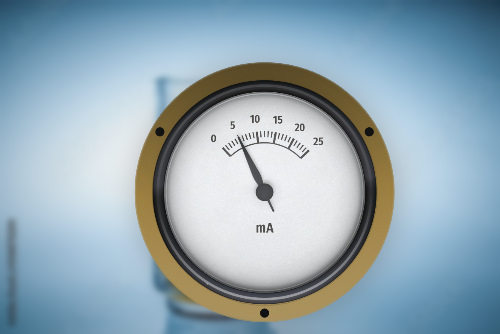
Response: 5 mA
